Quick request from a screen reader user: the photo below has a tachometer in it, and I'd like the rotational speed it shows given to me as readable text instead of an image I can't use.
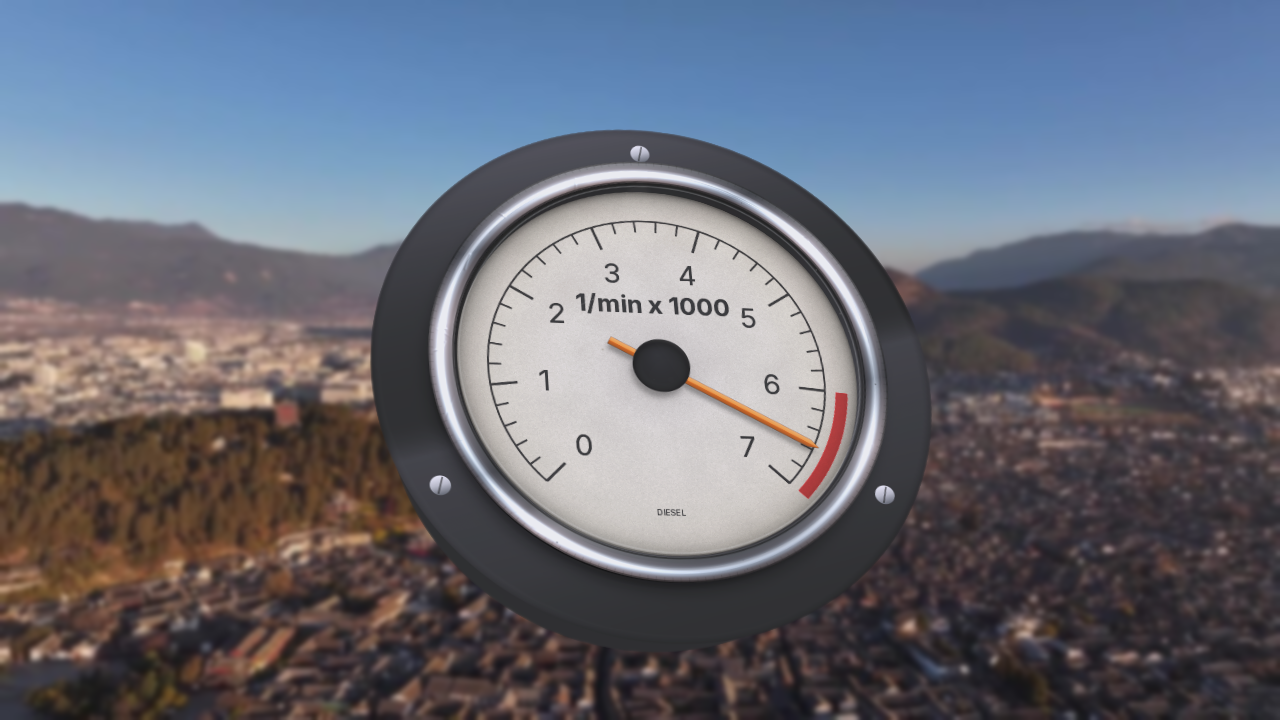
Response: 6600 rpm
